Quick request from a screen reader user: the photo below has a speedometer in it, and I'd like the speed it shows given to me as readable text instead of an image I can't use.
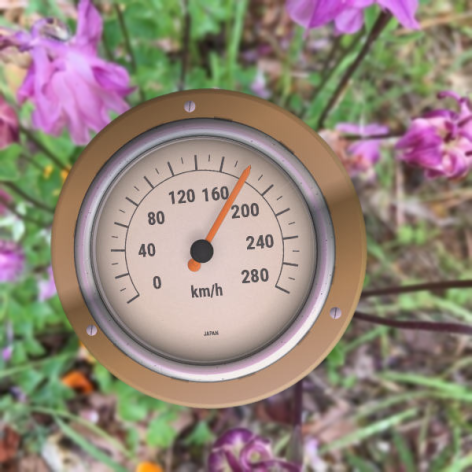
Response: 180 km/h
